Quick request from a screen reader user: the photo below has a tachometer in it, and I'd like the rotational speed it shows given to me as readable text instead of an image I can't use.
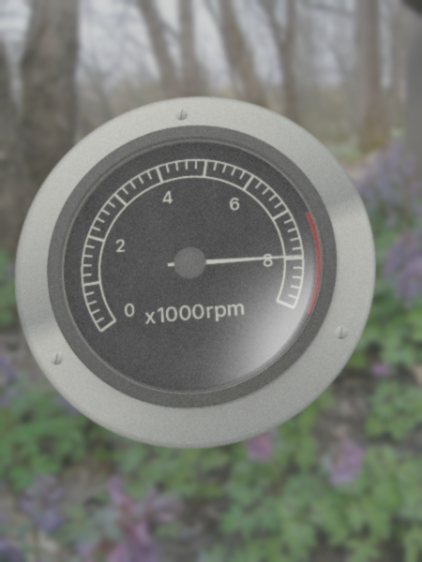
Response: 8000 rpm
